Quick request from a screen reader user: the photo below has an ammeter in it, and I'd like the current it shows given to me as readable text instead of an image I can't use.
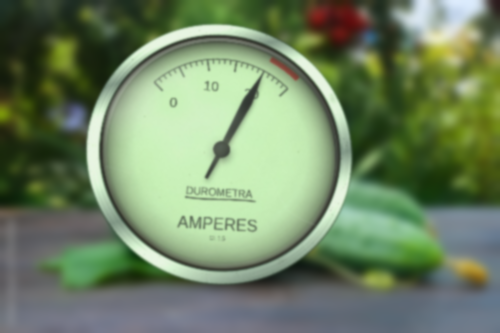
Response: 20 A
